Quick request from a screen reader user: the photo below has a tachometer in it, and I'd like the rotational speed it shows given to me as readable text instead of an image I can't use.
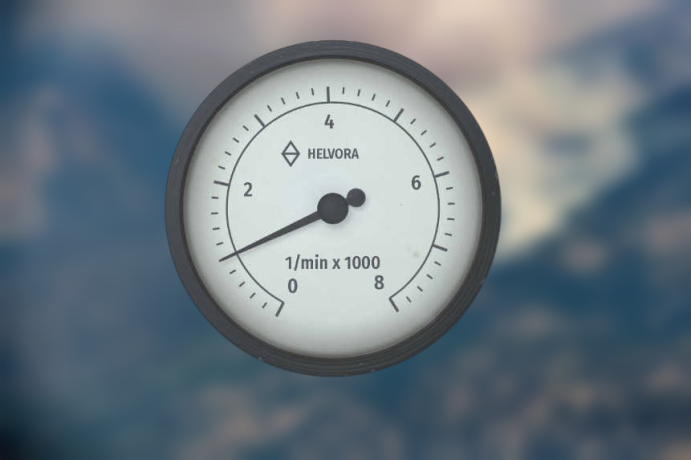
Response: 1000 rpm
